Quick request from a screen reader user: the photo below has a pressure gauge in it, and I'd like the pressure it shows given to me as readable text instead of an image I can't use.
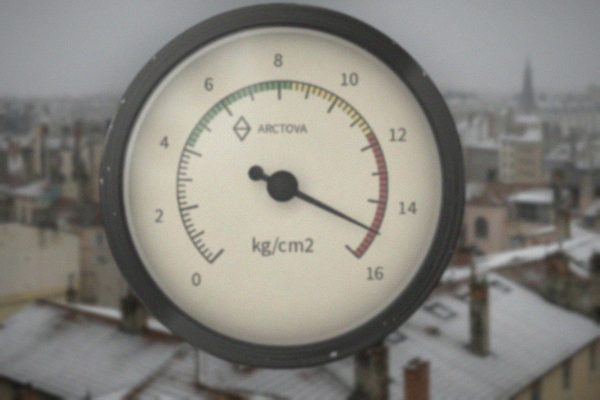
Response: 15 kg/cm²
